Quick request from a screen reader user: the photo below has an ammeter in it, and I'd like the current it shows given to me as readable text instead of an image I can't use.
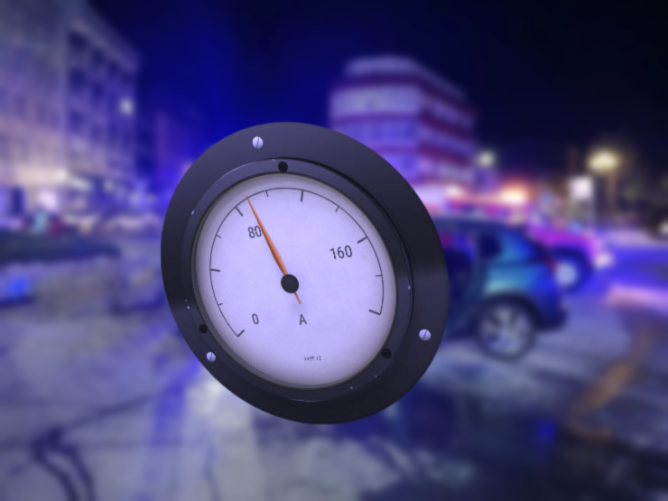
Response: 90 A
